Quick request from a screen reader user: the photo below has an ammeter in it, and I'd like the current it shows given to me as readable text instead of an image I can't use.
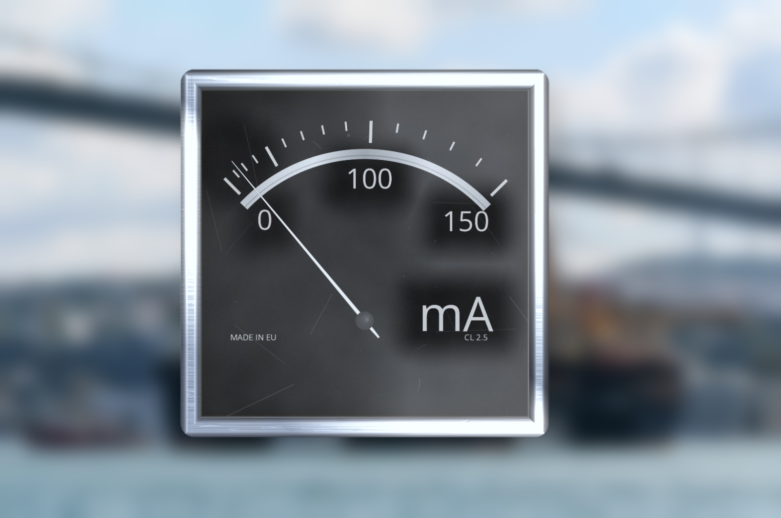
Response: 25 mA
